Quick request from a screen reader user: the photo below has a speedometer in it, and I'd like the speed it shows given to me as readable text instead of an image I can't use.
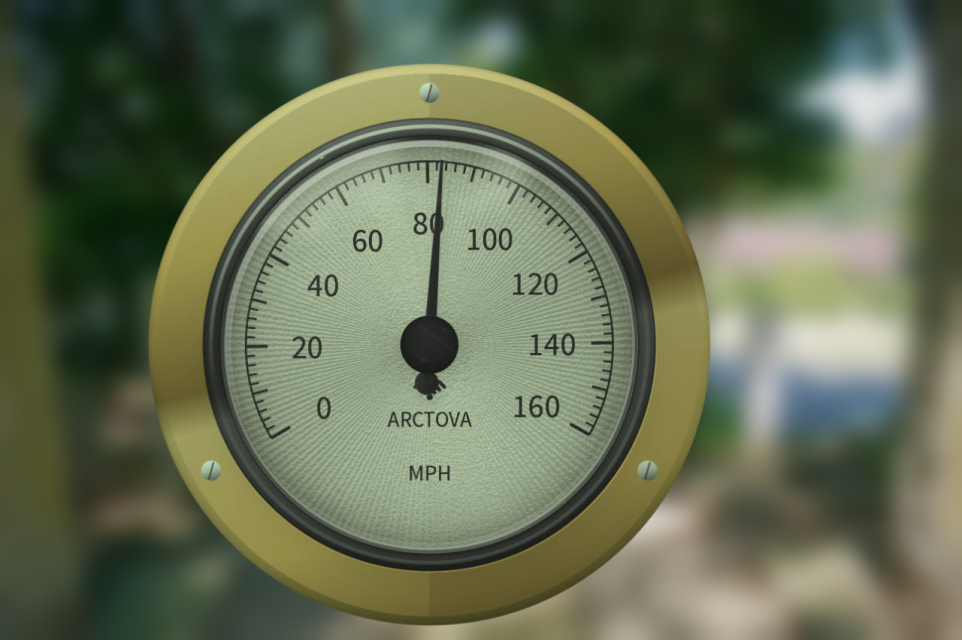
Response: 83 mph
